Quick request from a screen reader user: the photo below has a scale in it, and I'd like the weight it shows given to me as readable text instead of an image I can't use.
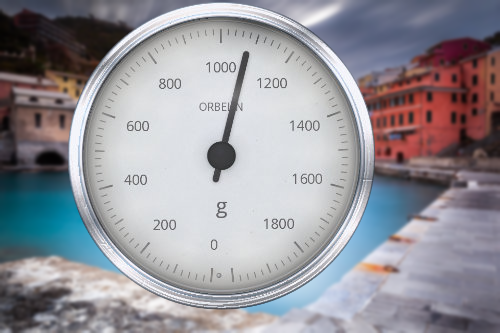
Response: 1080 g
